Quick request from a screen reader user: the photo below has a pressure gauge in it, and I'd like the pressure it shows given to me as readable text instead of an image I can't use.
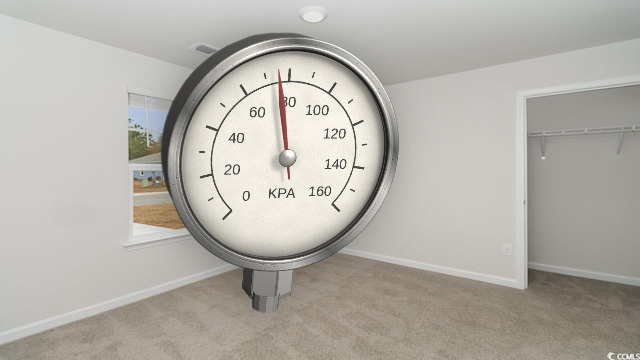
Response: 75 kPa
